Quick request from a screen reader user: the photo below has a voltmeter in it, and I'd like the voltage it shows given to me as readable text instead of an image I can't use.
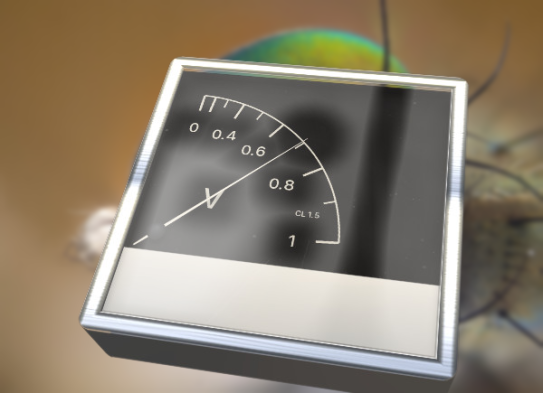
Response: 0.7 V
